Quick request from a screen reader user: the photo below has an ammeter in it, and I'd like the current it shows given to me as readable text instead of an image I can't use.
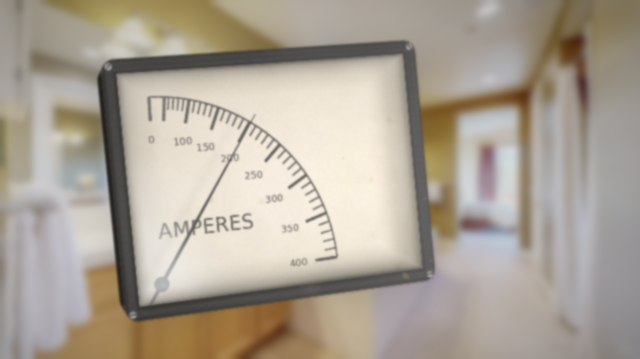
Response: 200 A
